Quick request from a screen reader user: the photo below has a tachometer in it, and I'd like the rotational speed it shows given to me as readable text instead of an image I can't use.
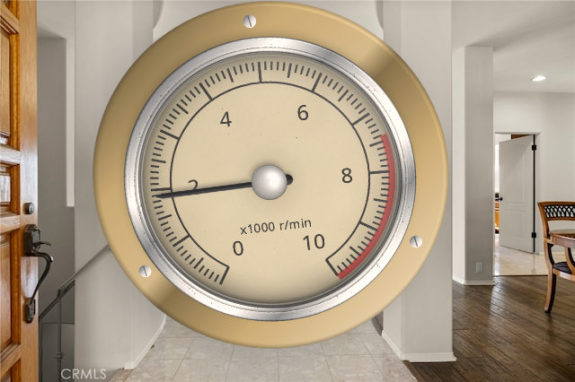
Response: 1900 rpm
